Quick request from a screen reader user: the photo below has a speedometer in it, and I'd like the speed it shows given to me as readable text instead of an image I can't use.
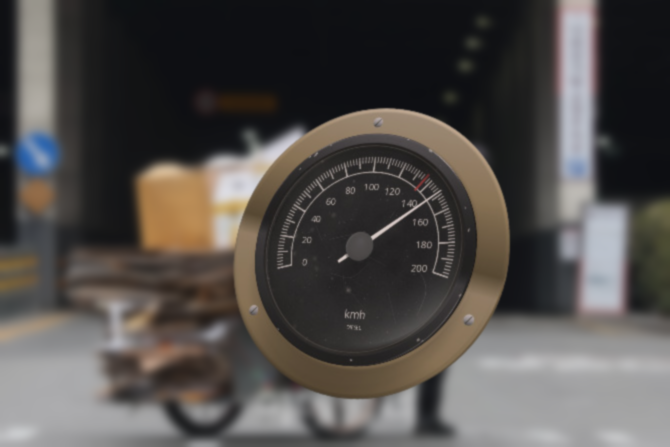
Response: 150 km/h
